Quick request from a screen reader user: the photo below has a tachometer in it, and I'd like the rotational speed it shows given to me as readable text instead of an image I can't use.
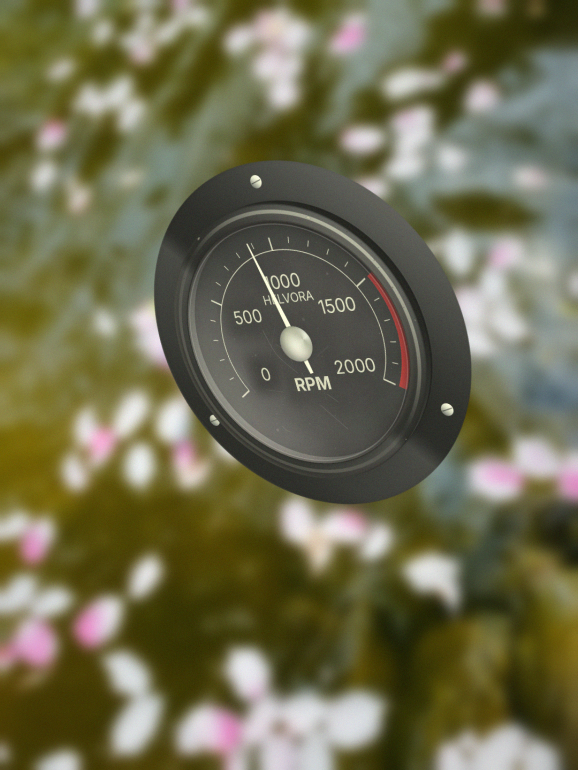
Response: 900 rpm
